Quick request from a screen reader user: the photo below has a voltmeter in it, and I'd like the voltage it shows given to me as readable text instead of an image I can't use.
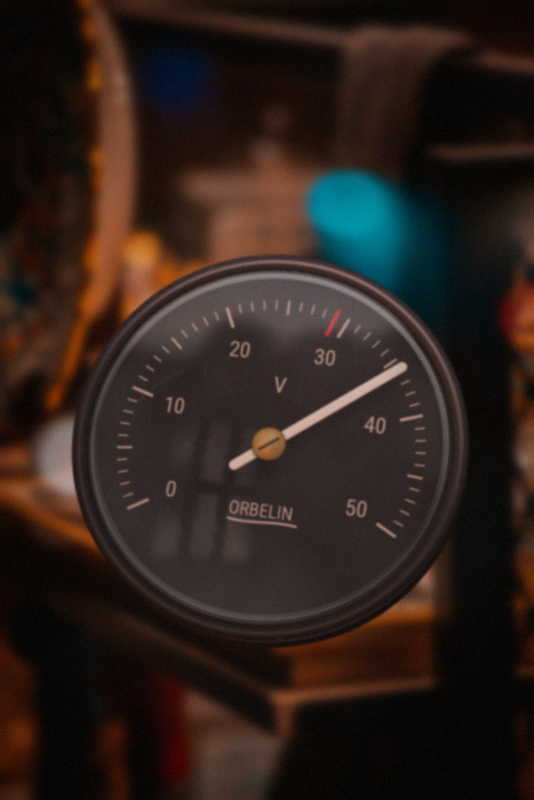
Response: 36 V
